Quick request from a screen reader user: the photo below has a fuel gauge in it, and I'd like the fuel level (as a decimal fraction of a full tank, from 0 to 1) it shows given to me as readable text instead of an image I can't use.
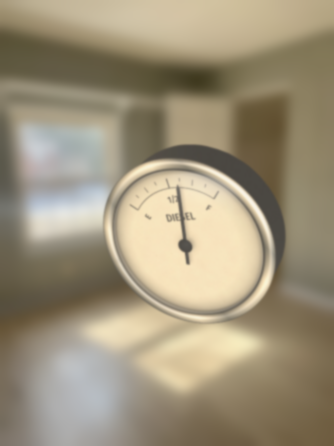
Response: 0.625
